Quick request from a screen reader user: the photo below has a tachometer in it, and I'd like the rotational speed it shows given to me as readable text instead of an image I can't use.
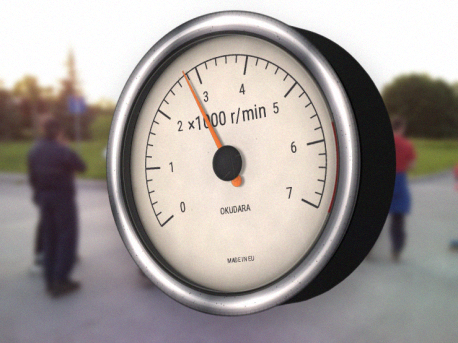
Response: 2800 rpm
